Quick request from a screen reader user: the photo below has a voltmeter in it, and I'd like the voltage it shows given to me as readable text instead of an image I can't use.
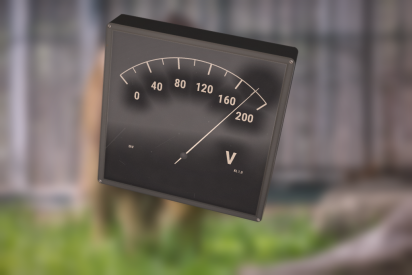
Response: 180 V
